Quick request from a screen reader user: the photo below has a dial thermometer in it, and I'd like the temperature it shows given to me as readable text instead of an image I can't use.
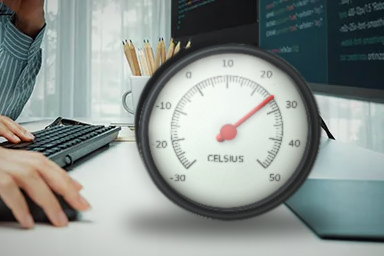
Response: 25 °C
